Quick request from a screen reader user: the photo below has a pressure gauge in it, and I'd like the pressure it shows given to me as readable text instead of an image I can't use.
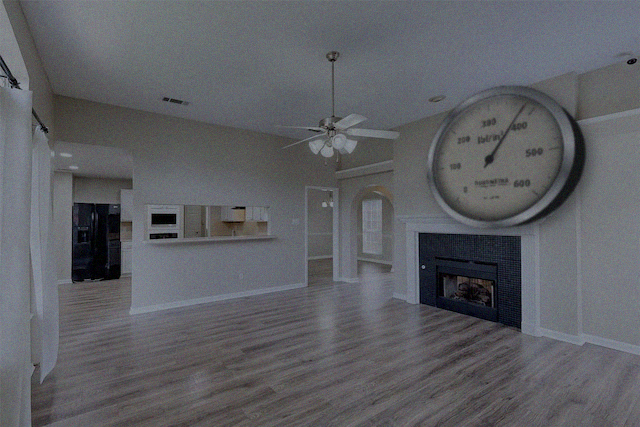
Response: 380 psi
